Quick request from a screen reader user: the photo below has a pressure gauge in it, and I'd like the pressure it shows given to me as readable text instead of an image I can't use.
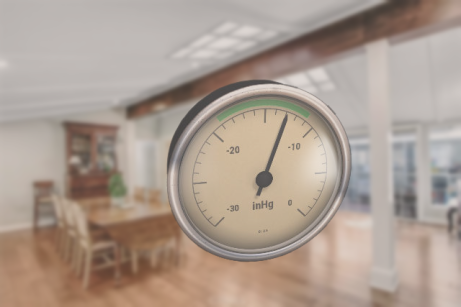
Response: -13 inHg
